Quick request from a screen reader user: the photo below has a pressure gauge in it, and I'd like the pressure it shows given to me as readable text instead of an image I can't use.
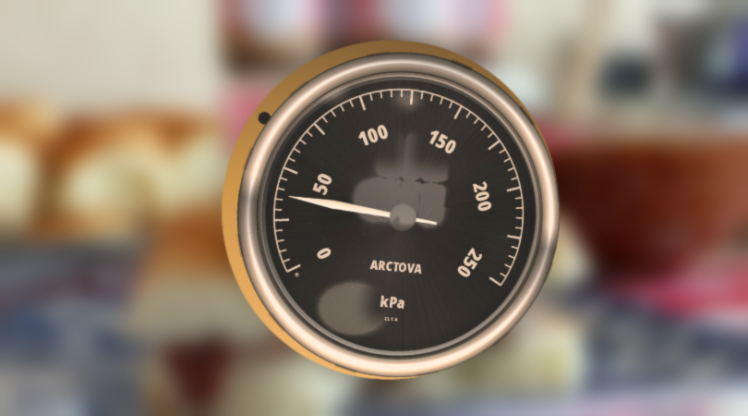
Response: 37.5 kPa
